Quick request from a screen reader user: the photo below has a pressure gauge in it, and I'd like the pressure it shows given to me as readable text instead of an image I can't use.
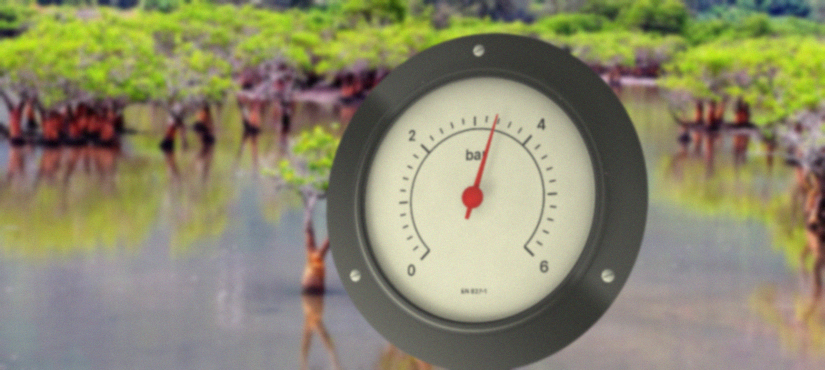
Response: 3.4 bar
